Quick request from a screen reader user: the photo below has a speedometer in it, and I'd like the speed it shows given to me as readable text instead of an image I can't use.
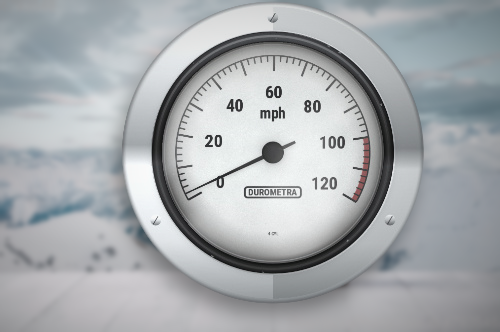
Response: 2 mph
